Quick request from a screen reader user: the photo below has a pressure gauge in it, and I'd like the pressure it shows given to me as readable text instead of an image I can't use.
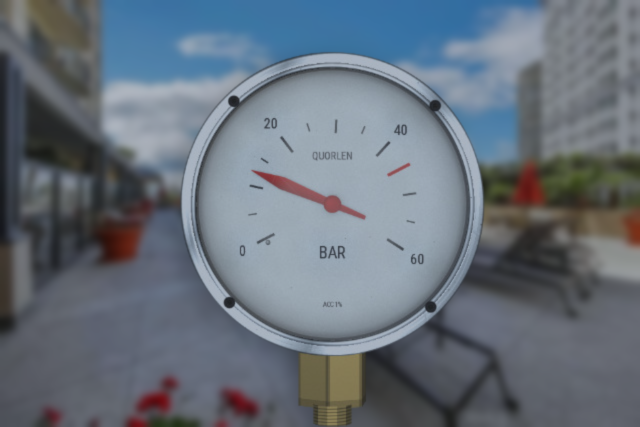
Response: 12.5 bar
